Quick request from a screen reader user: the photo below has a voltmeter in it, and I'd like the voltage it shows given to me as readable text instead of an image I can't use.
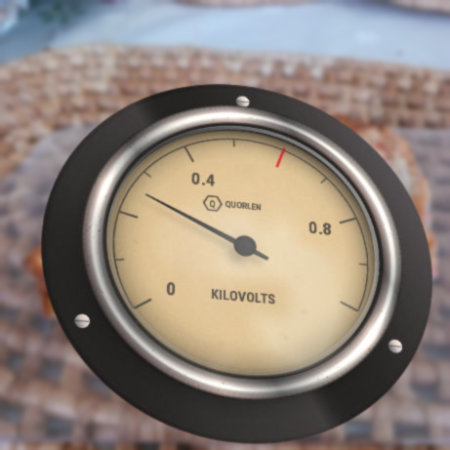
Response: 0.25 kV
